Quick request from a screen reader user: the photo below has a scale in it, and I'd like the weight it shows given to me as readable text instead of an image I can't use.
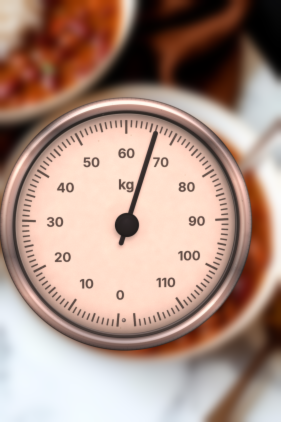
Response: 66 kg
